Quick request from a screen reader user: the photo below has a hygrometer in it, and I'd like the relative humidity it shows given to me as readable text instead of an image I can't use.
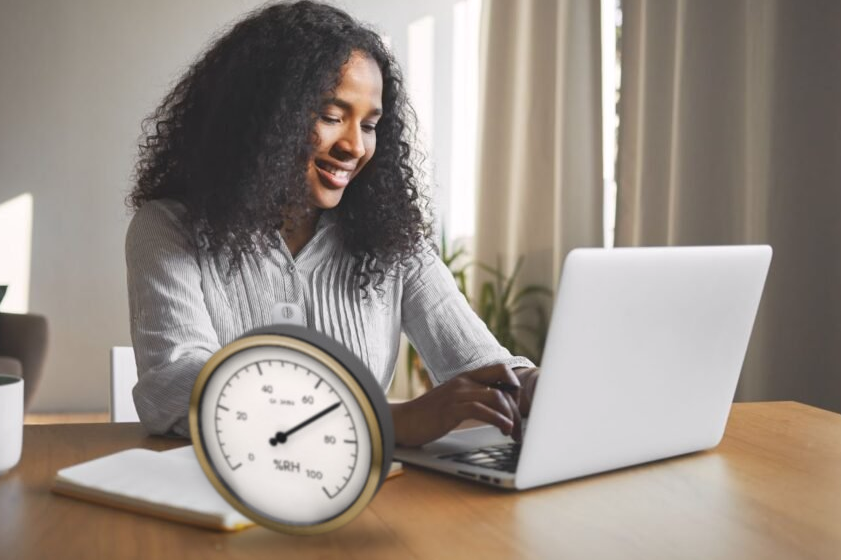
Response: 68 %
